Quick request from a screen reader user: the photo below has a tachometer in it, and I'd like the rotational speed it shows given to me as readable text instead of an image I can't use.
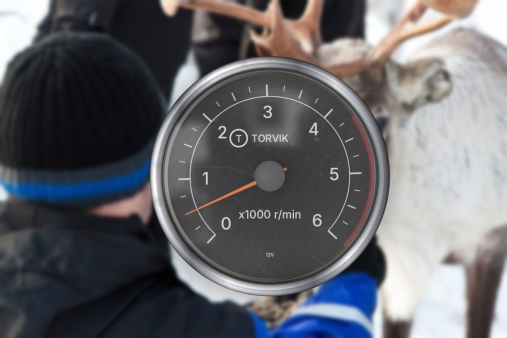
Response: 500 rpm
